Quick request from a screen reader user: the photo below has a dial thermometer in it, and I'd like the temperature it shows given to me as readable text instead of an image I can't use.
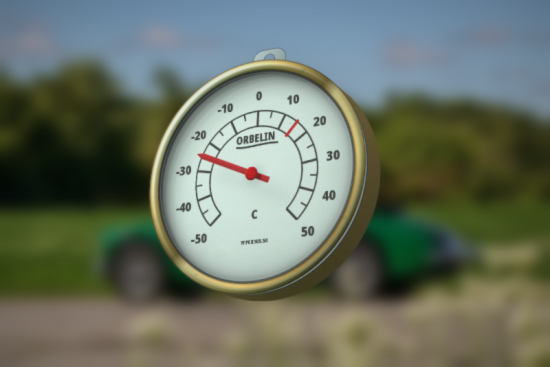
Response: -25 °C
